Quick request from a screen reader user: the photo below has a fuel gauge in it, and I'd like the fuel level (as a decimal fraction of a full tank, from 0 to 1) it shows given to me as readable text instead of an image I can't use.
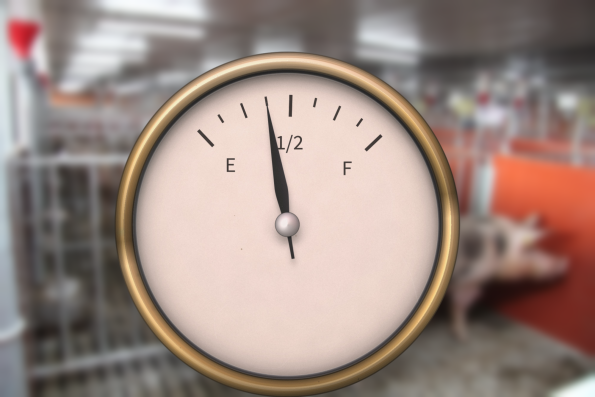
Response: 0.375
